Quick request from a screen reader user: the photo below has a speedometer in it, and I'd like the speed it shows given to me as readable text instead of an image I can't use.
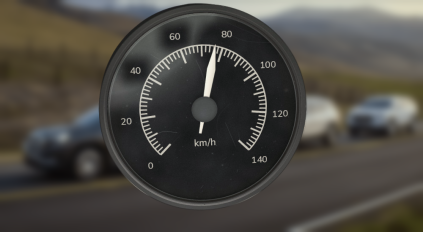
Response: 76 km/h
